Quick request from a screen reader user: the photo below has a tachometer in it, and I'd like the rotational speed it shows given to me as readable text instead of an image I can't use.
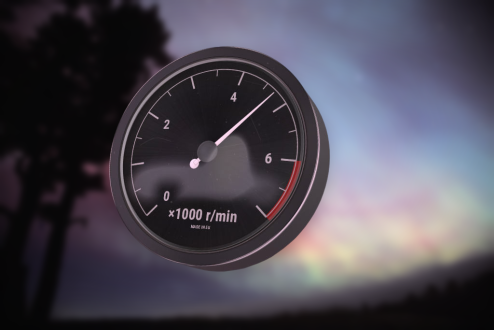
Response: 4750 rpm
